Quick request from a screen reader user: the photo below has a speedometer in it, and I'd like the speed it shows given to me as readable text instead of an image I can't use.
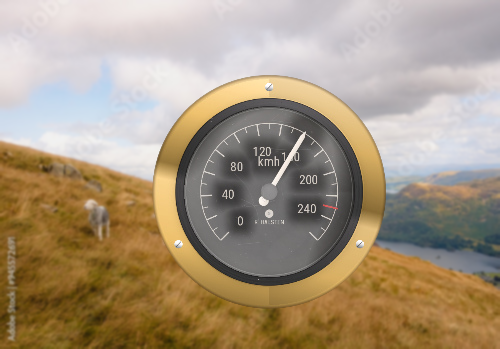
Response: 160 km/h
